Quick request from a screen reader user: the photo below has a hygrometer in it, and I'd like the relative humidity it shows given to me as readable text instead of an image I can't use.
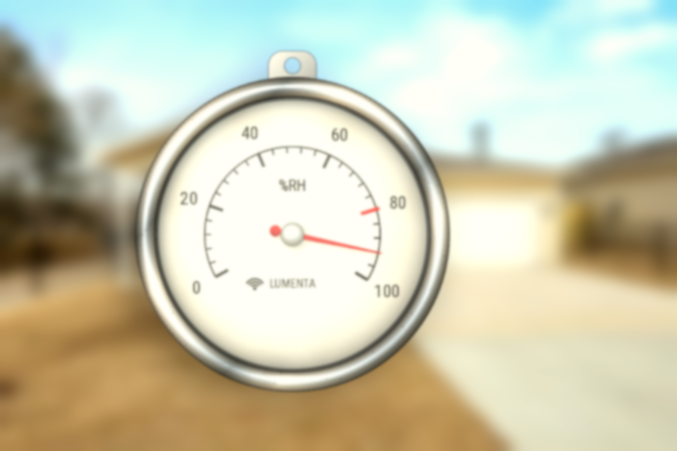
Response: 92 %
